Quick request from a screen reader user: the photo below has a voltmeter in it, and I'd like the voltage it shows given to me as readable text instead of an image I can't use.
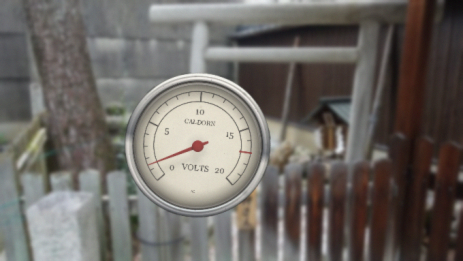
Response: 1.5 V
